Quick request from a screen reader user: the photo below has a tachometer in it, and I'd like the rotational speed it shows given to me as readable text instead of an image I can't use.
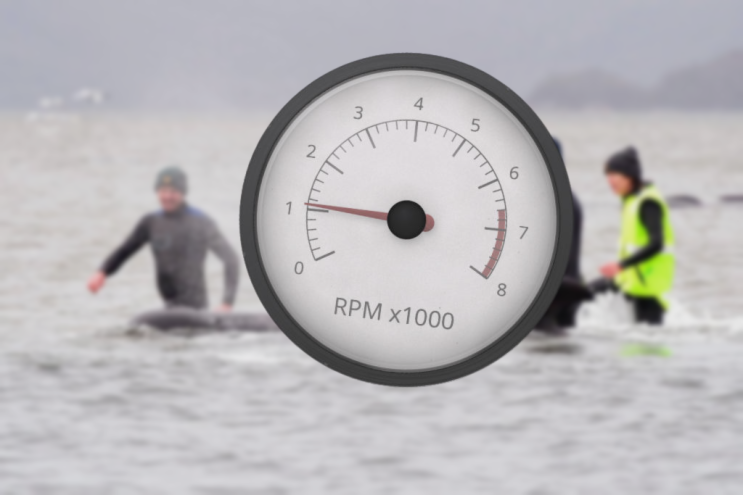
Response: 1100 rpm
